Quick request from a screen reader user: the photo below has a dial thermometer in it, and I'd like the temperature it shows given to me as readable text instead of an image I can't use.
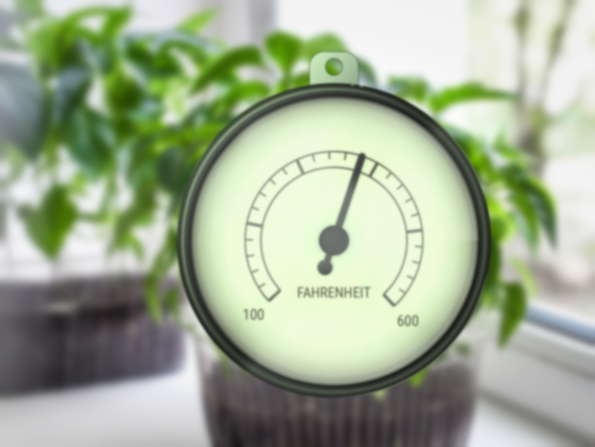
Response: 380 °F
